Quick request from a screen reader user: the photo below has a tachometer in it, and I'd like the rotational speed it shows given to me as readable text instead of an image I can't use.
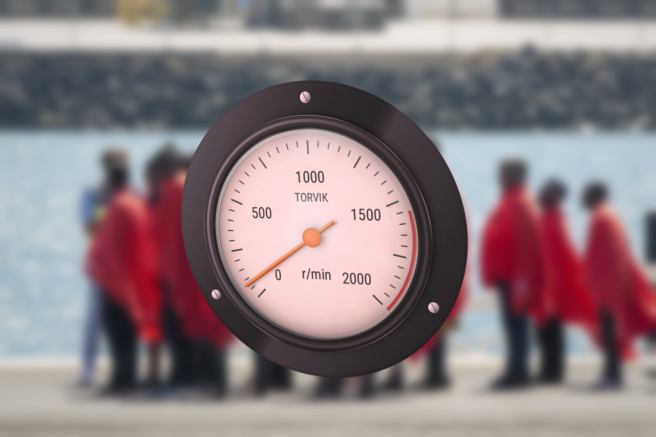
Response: 75 rpm
